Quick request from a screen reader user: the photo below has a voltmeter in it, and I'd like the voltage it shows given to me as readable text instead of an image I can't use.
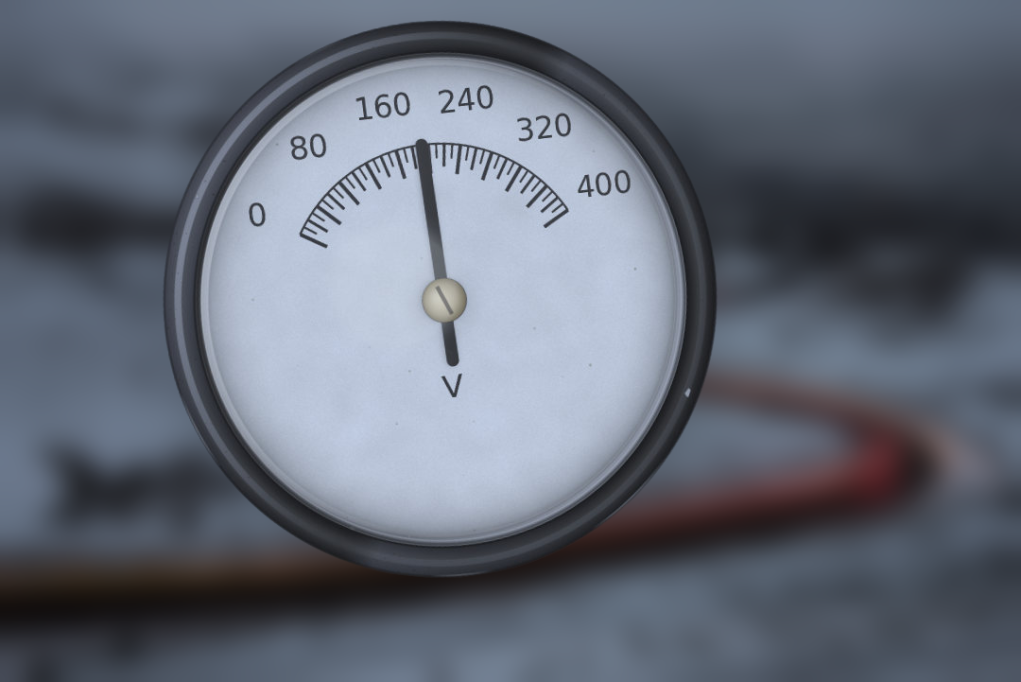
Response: 190 V
